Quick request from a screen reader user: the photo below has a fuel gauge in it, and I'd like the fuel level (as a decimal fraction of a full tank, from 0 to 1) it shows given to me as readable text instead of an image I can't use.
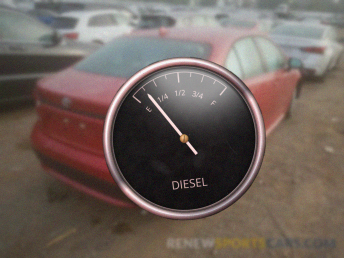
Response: 0.125
